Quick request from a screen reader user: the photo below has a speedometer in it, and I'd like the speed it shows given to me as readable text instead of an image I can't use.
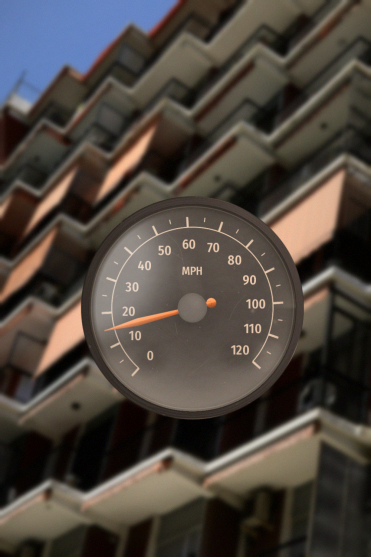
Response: 15 mph
